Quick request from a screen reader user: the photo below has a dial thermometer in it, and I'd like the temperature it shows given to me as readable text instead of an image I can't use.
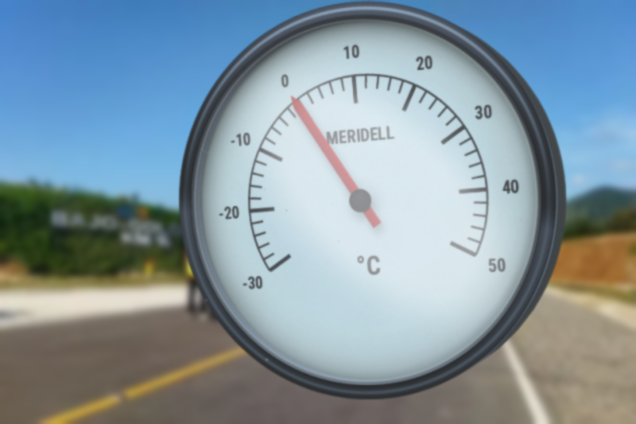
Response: 0 °C
